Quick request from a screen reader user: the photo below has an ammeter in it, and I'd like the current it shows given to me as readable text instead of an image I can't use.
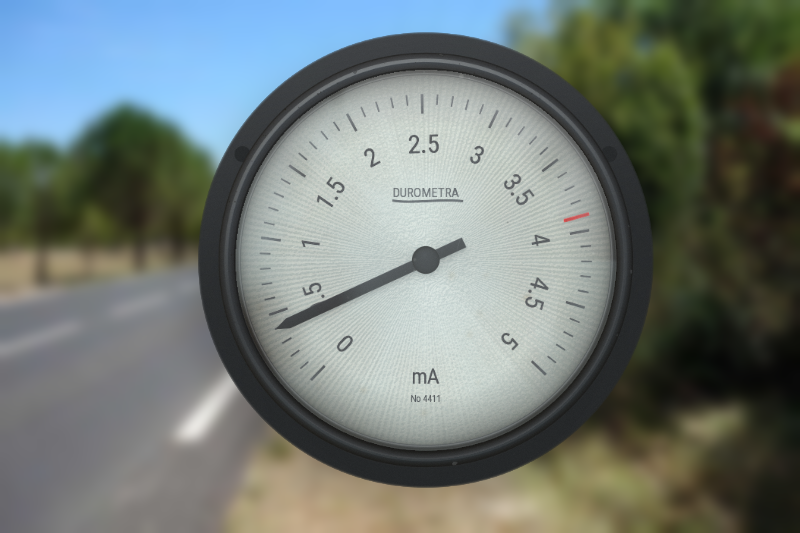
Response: 0.4 mA
